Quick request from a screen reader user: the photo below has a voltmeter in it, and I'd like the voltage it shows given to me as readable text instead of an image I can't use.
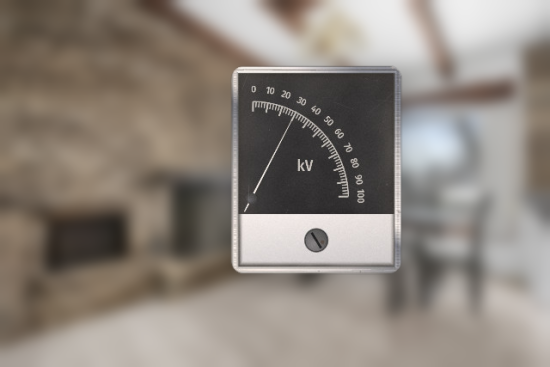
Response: 30 kV
